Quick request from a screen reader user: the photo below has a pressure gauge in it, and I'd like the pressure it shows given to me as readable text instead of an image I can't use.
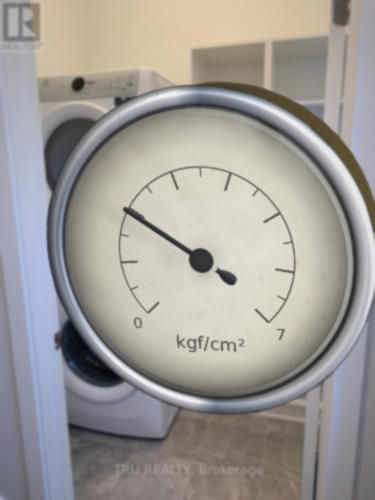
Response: 2 kg/cm²
